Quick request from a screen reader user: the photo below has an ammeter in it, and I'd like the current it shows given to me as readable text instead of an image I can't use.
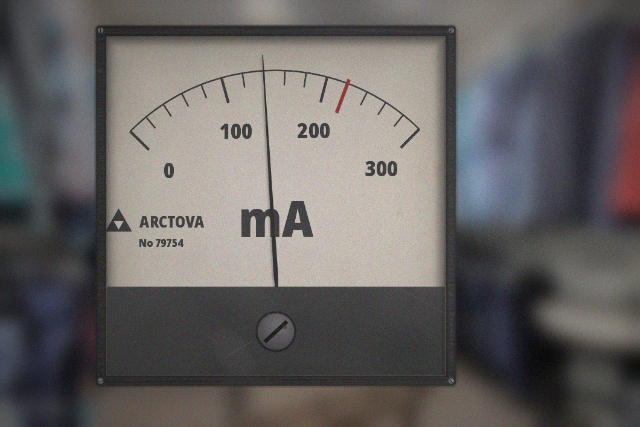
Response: 140 mA
